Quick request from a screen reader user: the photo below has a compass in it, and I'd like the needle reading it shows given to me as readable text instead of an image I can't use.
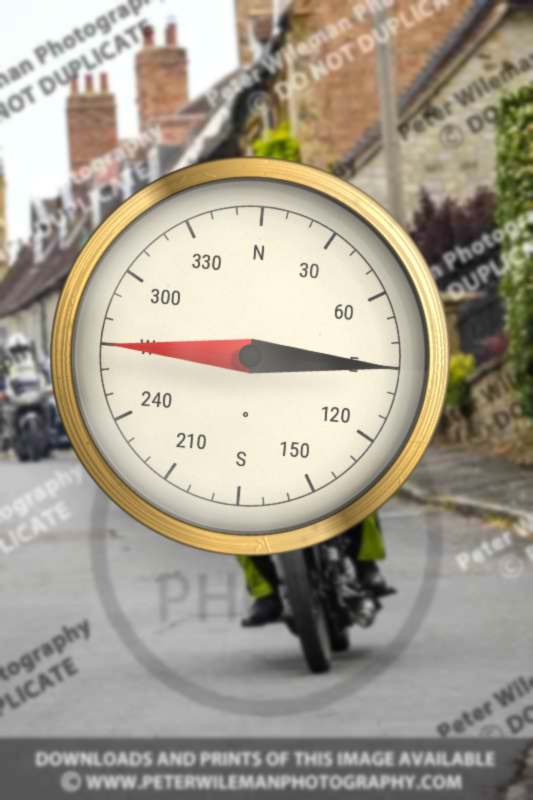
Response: 270 °
